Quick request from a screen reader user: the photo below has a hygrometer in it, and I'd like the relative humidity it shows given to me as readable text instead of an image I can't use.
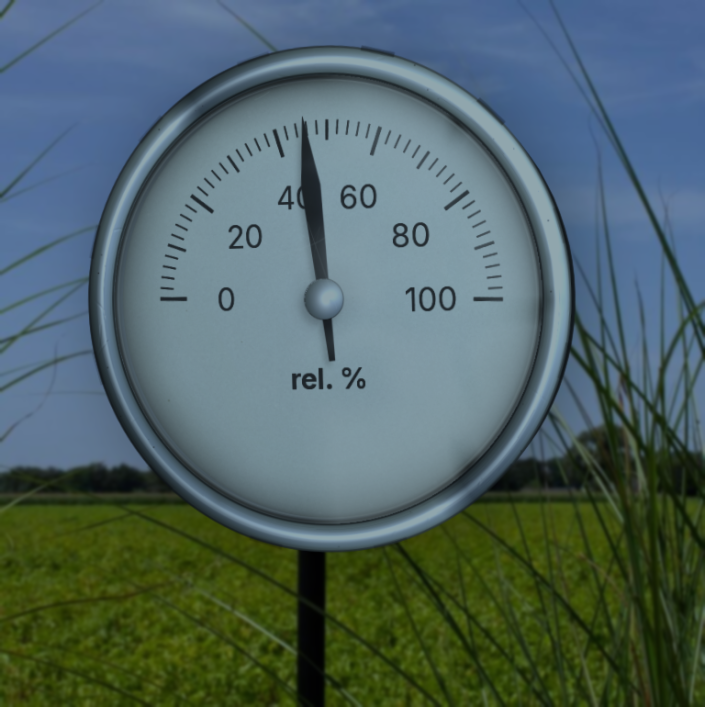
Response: 46 %
